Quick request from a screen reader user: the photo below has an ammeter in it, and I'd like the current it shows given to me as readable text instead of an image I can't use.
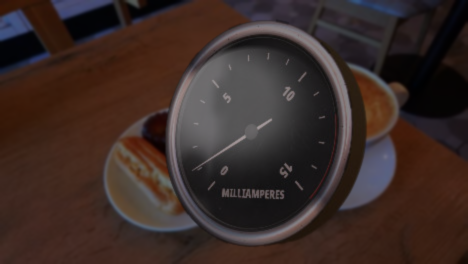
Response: 1 mA
